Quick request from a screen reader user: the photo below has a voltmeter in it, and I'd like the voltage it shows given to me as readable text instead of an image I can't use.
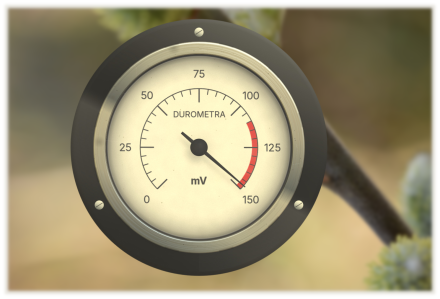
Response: 147.5 mV
